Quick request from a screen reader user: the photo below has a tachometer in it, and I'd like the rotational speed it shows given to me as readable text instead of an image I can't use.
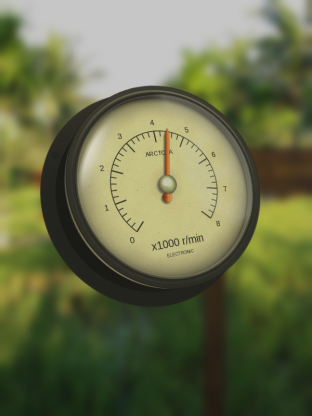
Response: 4400 rpm
